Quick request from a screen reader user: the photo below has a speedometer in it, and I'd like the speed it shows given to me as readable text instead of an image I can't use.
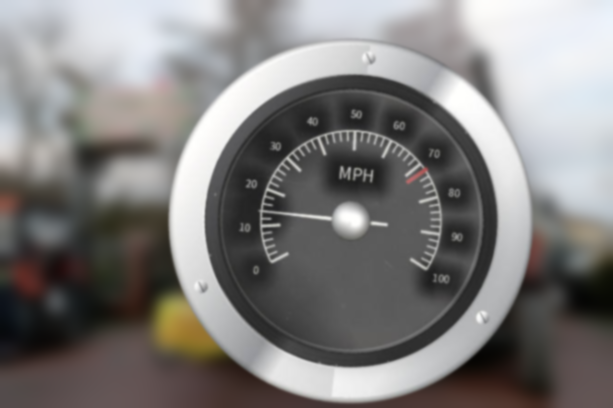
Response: 14 mph
